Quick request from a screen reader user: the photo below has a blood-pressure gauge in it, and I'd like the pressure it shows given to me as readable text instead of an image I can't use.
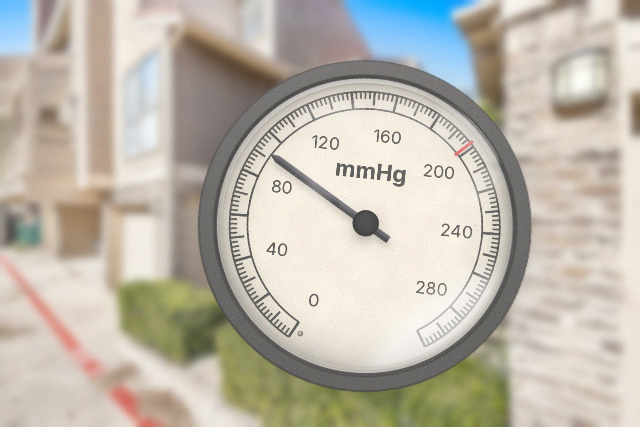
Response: 92 mmHg
